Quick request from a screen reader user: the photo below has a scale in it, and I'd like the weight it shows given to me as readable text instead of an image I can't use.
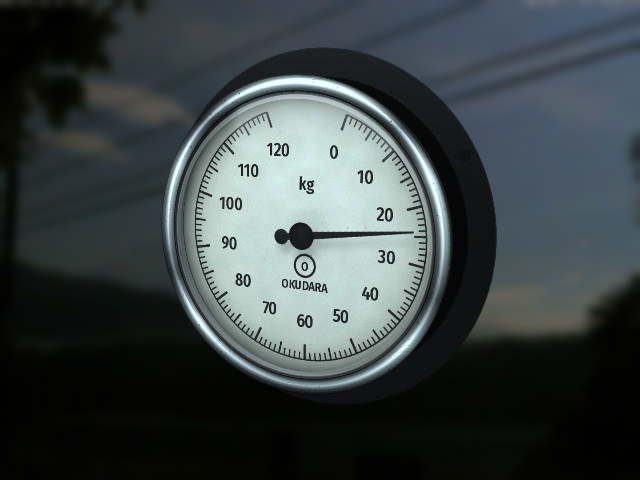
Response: 24 kg
